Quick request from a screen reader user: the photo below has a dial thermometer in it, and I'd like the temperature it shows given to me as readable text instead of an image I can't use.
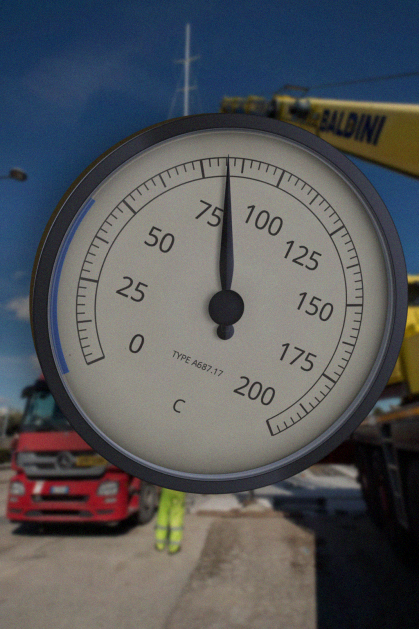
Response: 82.5 °C
